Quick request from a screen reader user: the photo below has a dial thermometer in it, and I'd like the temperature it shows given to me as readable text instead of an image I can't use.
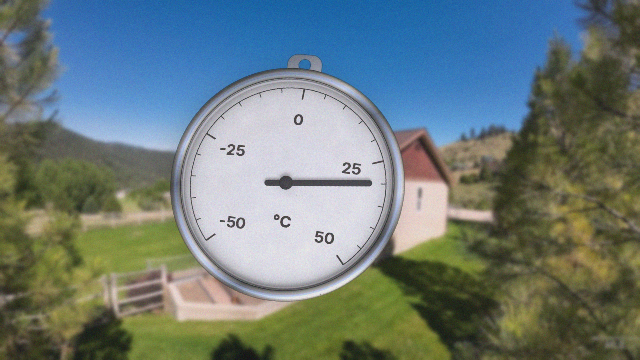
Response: 30 °C
